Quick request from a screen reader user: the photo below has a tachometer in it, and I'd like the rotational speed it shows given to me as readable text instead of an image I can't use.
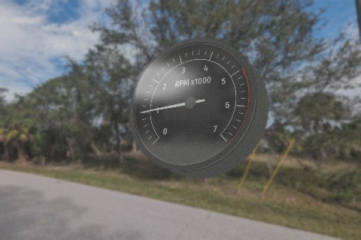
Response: 1000 rpm
